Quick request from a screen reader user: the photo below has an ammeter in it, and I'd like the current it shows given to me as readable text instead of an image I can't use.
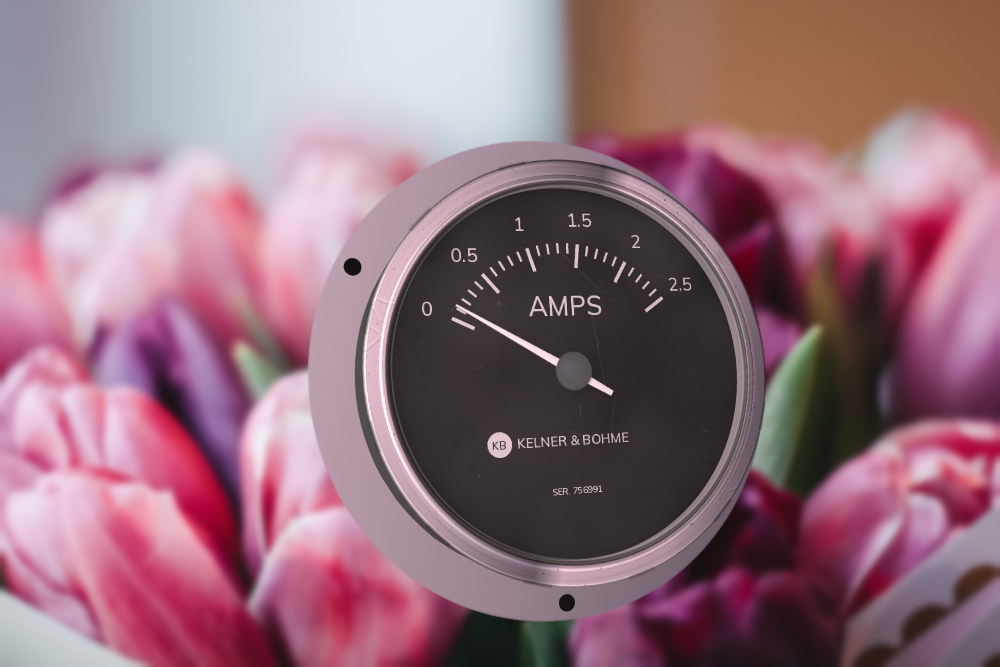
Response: 0.1 A
